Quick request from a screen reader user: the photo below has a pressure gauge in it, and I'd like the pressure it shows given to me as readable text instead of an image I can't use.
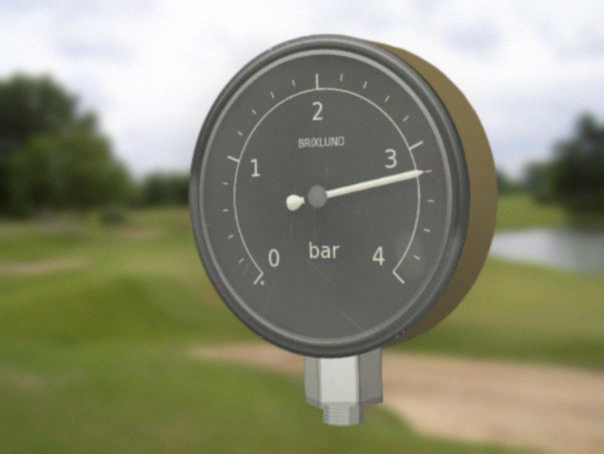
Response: 3.2 bar
